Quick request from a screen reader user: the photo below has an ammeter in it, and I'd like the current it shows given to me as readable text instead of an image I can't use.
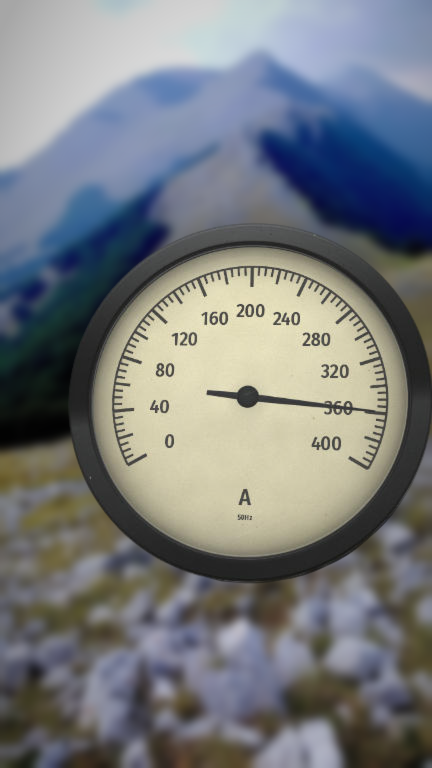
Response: 360 A
